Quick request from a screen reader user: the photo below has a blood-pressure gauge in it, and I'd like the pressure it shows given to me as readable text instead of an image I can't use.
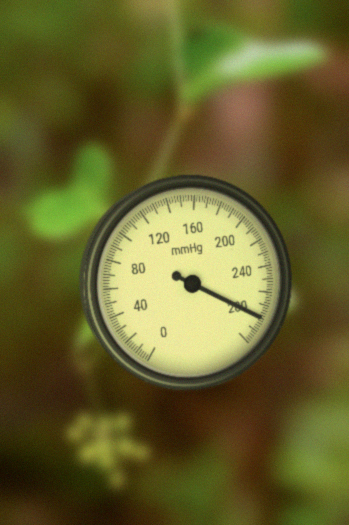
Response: 280 mmHg
